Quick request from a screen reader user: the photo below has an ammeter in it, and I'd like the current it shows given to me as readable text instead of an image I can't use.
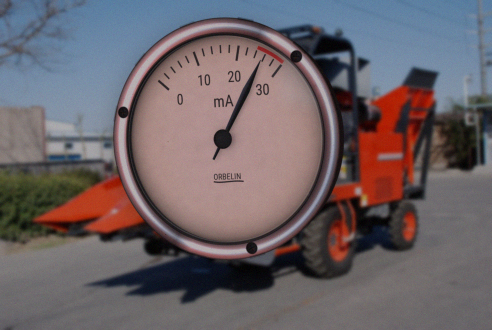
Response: 26 mA
